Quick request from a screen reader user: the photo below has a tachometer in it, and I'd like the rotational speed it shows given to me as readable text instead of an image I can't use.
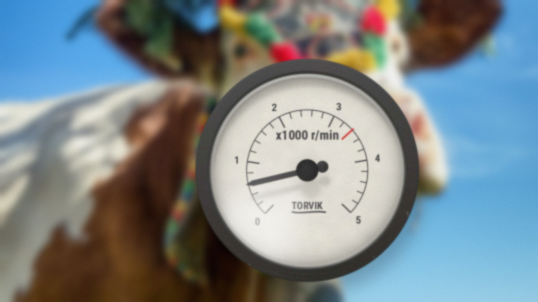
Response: 600 rpm
